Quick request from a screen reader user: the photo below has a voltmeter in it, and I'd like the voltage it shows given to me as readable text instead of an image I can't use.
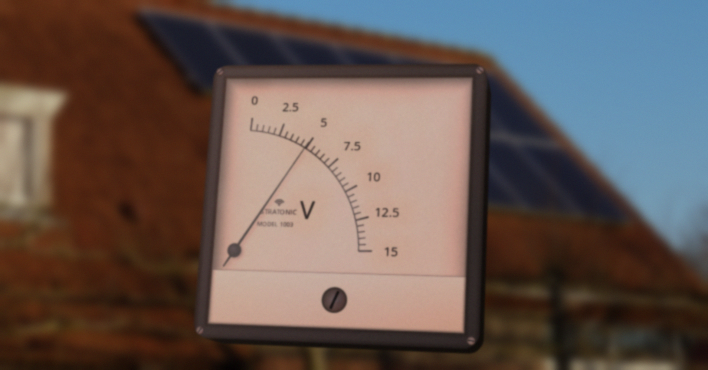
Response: 5 V
